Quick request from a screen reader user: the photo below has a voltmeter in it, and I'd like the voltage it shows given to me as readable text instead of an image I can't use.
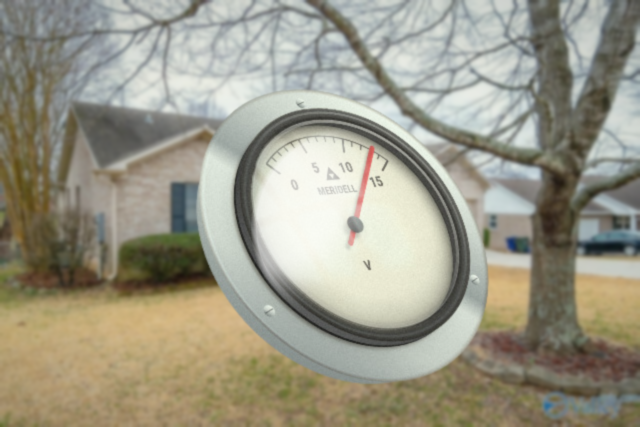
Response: 13 V
